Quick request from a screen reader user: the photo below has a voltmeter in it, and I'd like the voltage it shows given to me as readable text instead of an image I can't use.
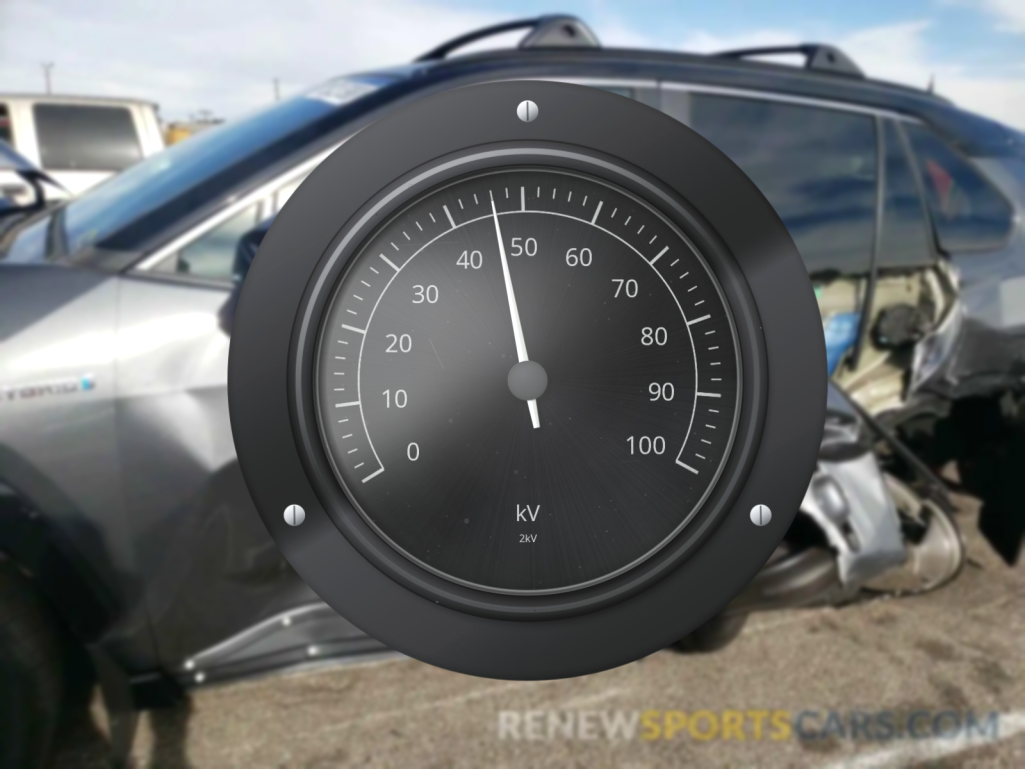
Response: 46 kV
